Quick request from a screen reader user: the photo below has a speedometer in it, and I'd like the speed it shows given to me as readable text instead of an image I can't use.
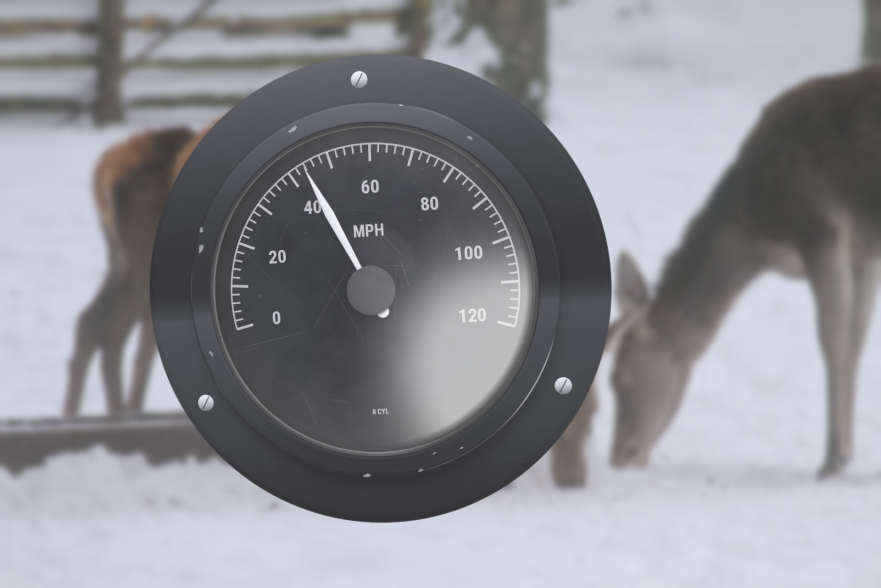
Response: 44 mph
